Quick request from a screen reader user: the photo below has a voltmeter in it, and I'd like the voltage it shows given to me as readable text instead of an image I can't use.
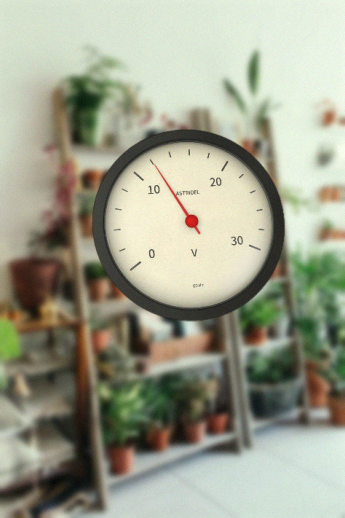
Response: 12 V
